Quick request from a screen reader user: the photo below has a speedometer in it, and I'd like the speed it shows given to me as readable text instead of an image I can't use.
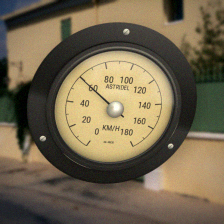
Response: 60 km/h
